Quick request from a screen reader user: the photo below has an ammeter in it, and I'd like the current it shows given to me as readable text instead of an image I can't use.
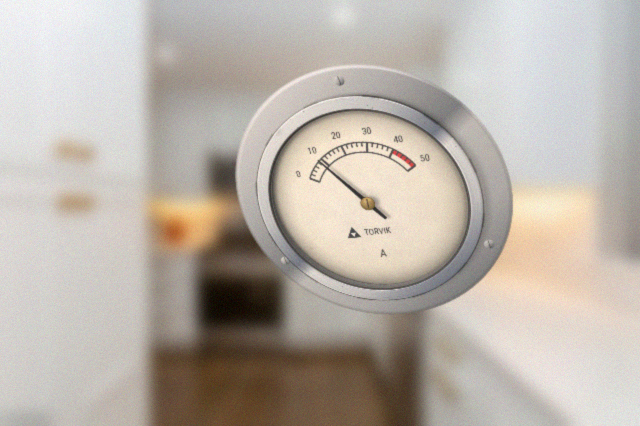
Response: 10 A
